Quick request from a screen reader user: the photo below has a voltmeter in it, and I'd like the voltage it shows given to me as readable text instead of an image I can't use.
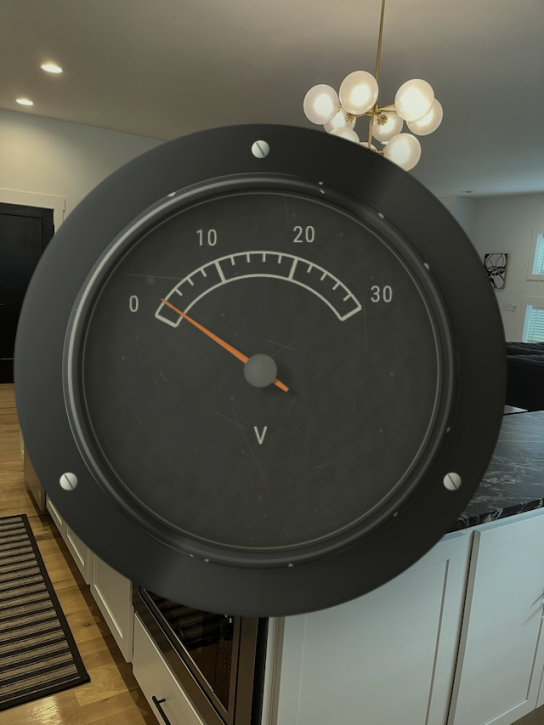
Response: 2 V
